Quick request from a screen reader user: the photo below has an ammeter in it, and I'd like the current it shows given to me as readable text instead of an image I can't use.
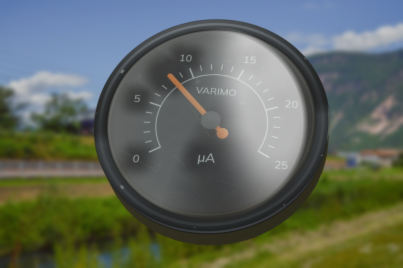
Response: 8 µA
